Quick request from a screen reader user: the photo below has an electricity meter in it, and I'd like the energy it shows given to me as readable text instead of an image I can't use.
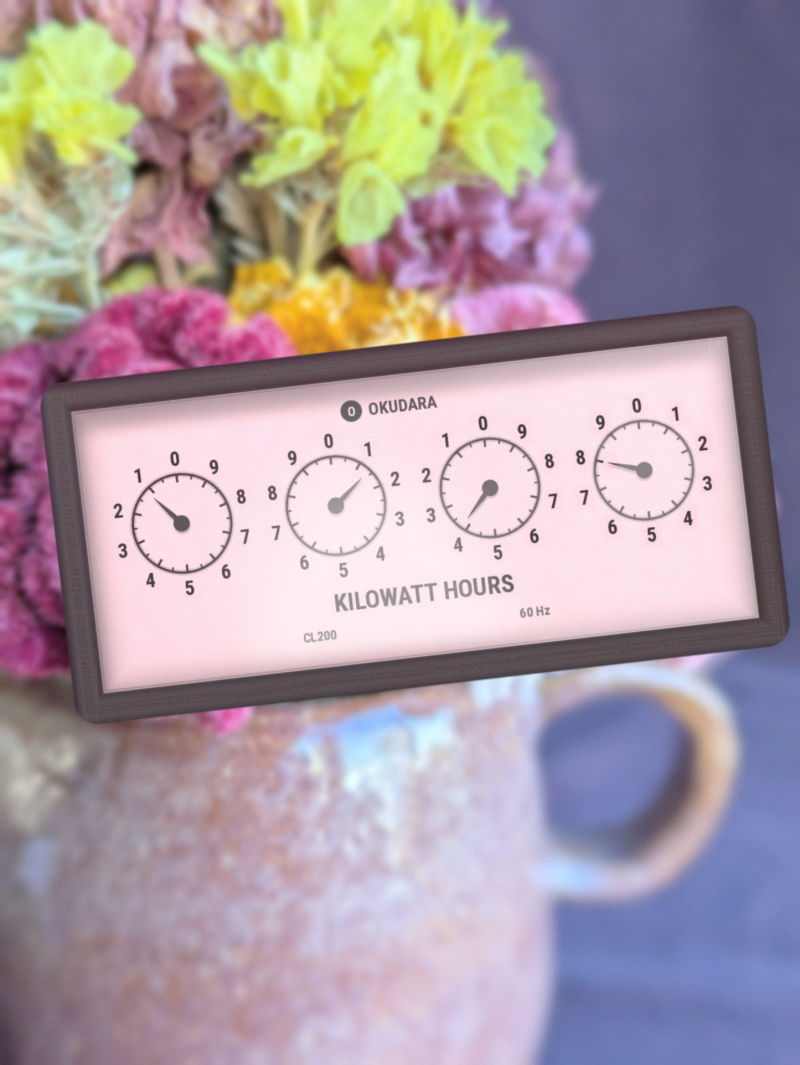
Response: 1138 kWh
